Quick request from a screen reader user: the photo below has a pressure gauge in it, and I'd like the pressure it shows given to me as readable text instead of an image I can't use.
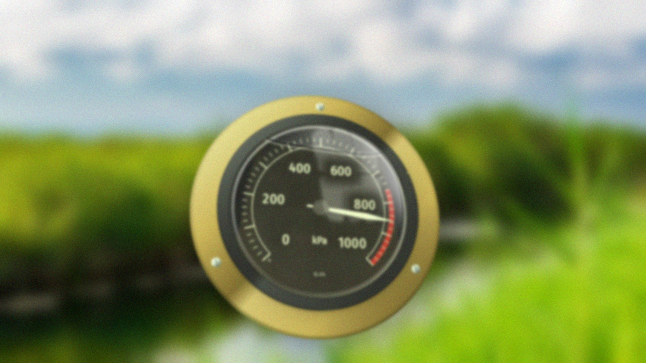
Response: 860 kPa
